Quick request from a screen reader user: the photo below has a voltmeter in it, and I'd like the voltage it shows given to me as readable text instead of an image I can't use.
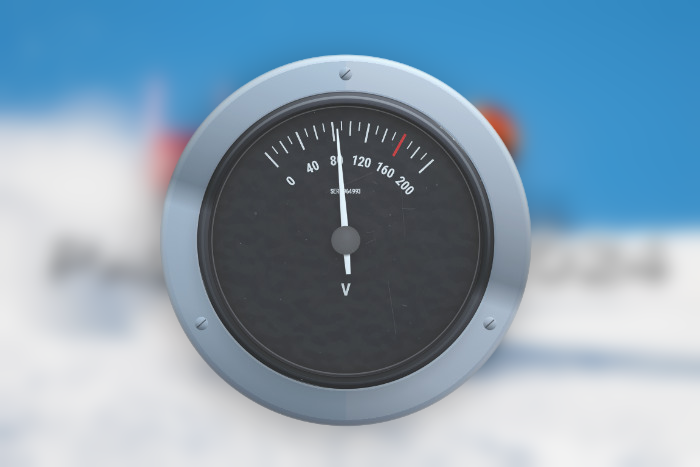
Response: 85 V
